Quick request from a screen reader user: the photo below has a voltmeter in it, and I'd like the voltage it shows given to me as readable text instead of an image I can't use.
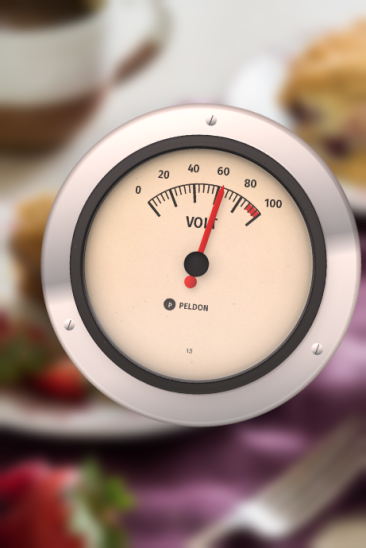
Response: 64 V
